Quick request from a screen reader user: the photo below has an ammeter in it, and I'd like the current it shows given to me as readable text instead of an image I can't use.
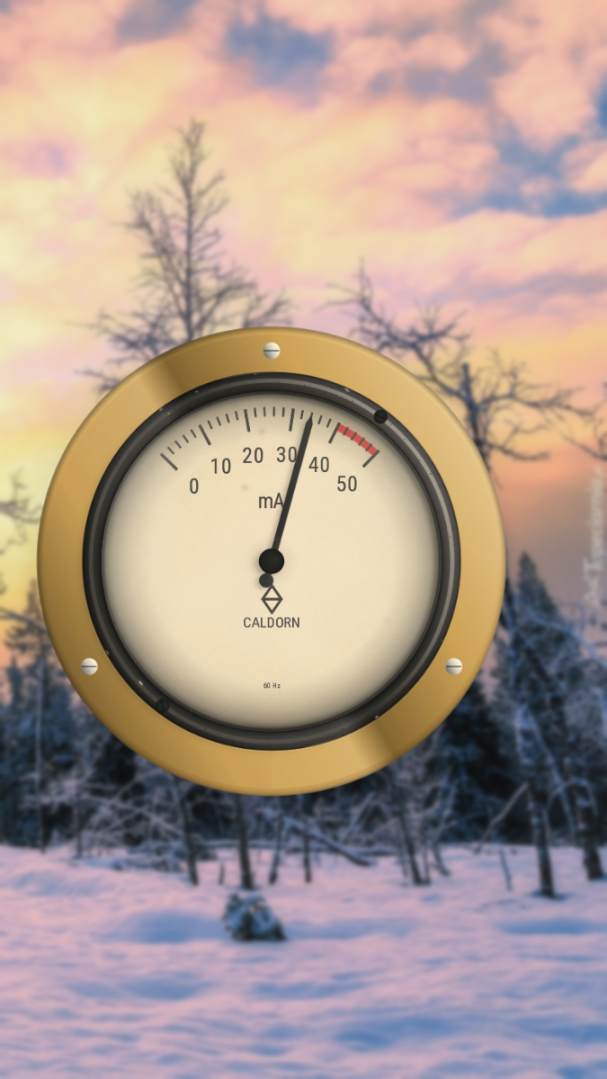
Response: 34 mA
